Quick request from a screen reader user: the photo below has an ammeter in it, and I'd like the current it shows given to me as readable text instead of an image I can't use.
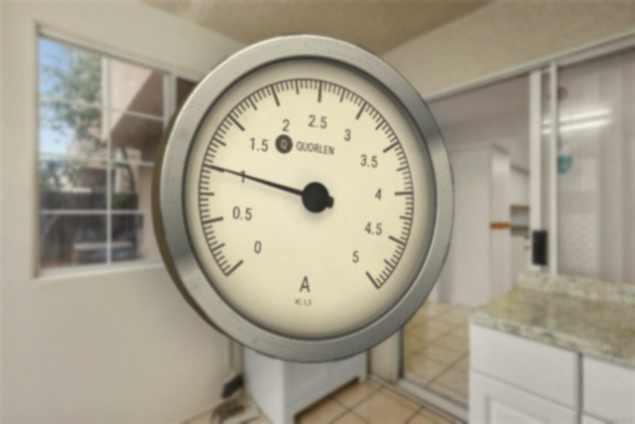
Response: 1 A
